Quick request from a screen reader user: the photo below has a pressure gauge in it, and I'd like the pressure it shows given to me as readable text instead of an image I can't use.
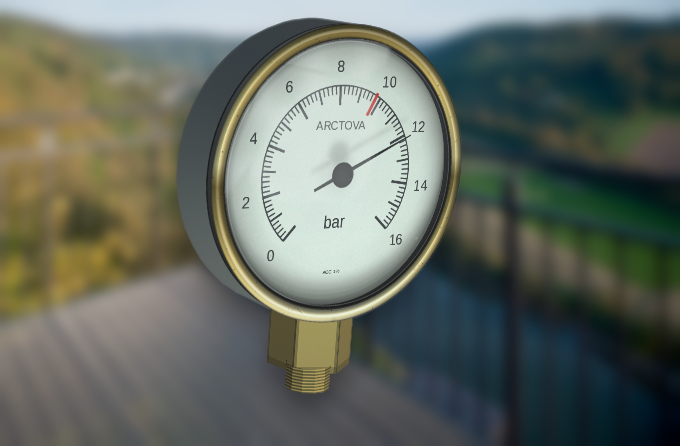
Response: 12 bar
